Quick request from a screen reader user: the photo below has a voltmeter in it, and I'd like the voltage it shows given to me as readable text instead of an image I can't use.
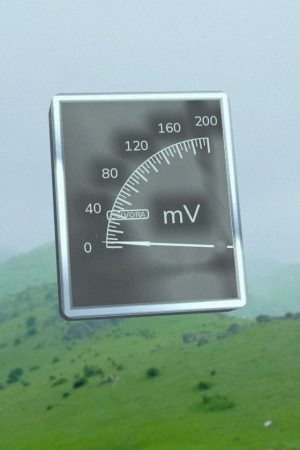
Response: 5 mV
